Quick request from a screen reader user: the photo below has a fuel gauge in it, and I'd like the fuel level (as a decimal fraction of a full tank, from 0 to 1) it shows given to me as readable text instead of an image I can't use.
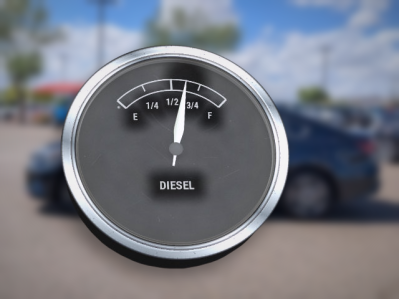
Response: 0.625
